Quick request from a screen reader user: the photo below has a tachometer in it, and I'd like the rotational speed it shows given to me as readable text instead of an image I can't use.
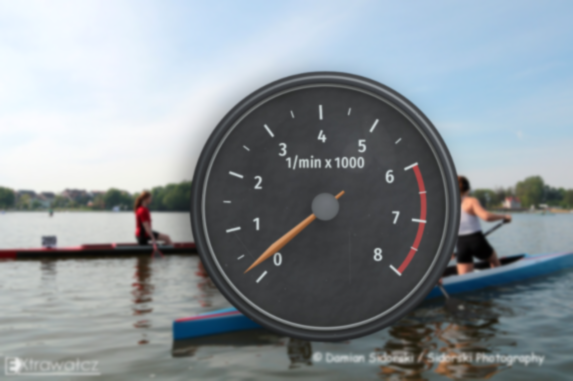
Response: 250 rpm
